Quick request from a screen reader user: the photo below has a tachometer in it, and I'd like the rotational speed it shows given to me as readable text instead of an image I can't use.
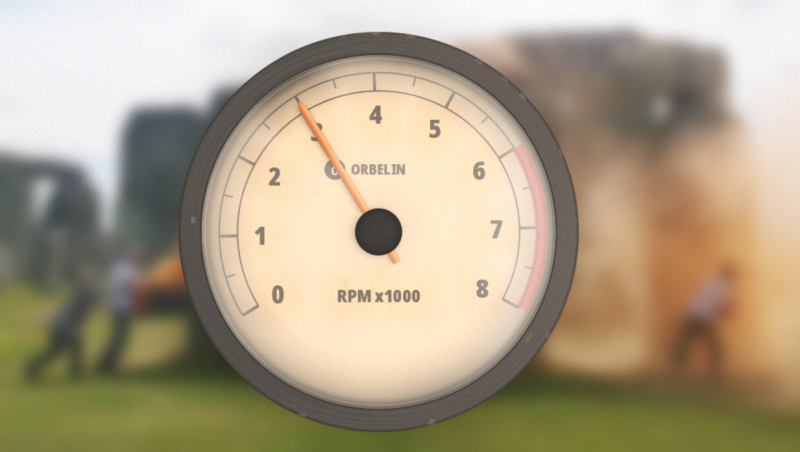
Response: 3000 rpm
